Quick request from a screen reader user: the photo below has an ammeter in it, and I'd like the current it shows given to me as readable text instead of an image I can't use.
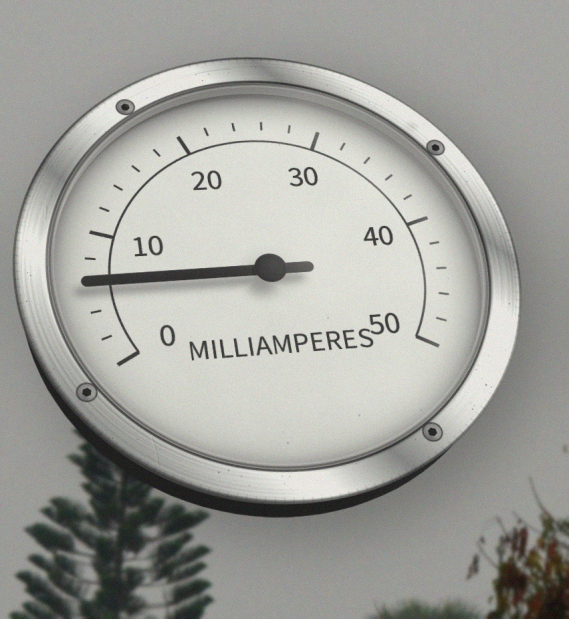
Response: 6 mA
